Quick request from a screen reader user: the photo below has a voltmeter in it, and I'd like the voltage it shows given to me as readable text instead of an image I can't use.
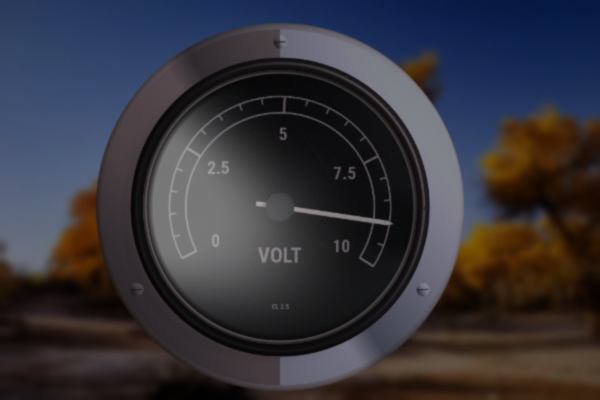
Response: 9 V
